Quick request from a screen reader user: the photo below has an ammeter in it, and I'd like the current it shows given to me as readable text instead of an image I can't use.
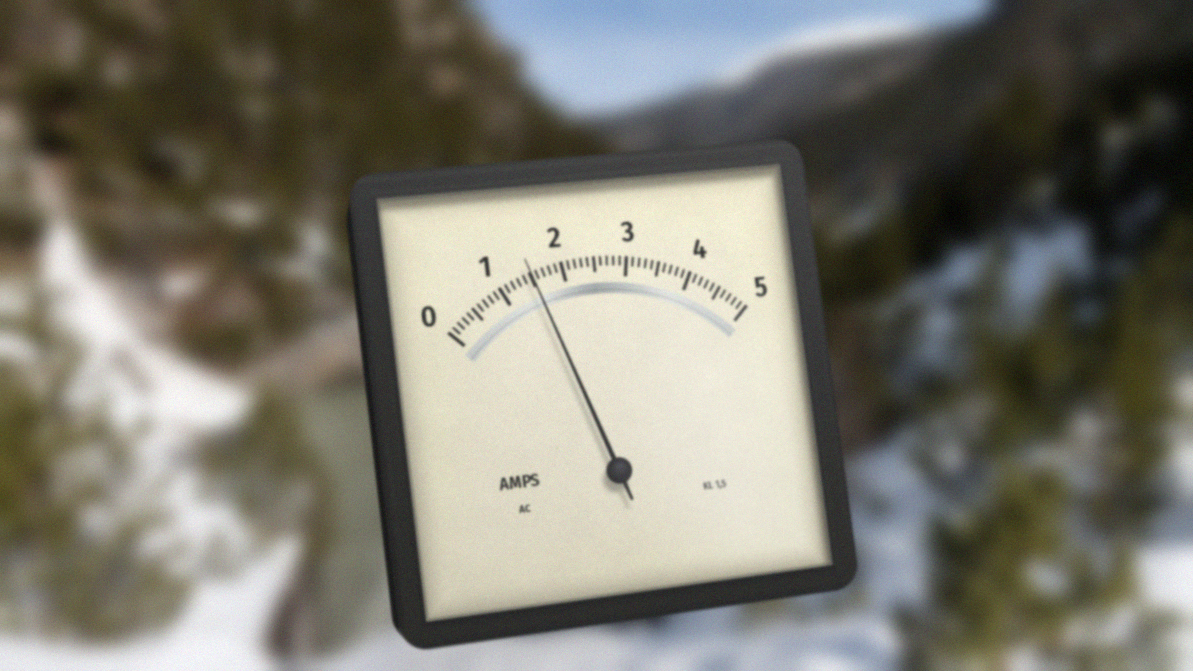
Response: 1.5 A
